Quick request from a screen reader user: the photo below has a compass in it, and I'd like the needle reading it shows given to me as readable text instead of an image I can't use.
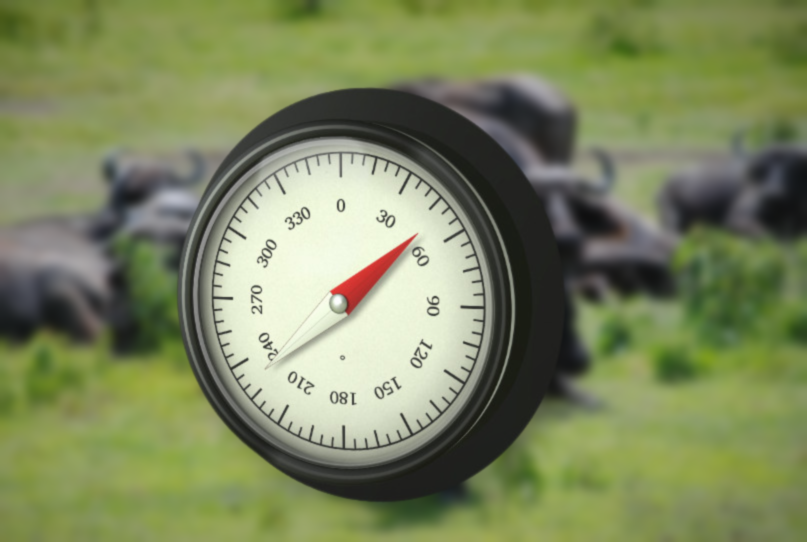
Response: 50 °
